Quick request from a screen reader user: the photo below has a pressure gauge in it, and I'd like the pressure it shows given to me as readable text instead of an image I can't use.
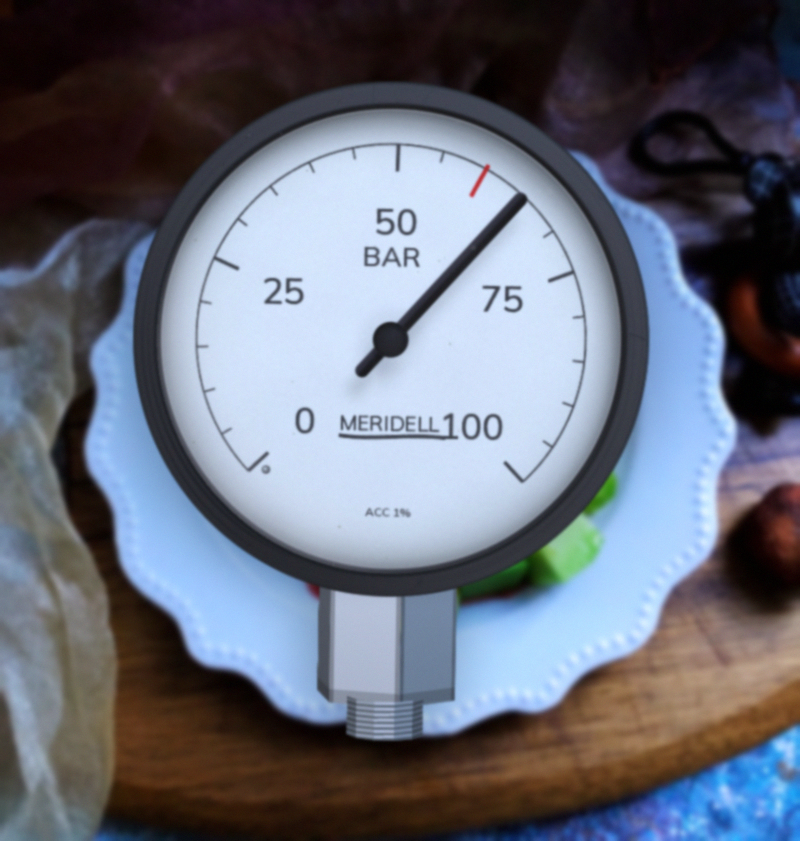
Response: 65 bar
